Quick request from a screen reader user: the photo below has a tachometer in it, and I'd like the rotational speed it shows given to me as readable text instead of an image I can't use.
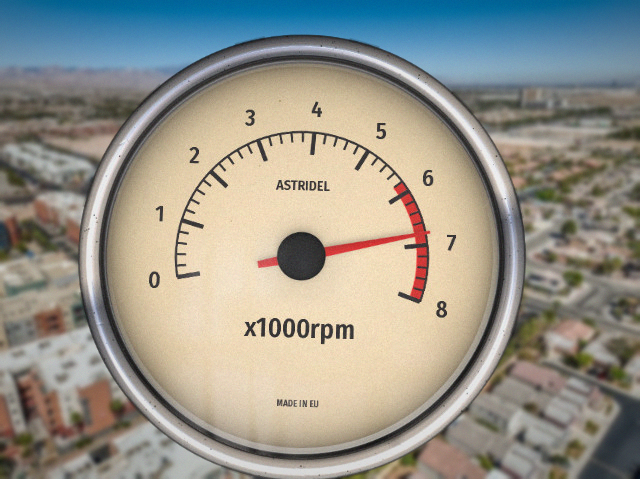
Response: 6800 rpm
